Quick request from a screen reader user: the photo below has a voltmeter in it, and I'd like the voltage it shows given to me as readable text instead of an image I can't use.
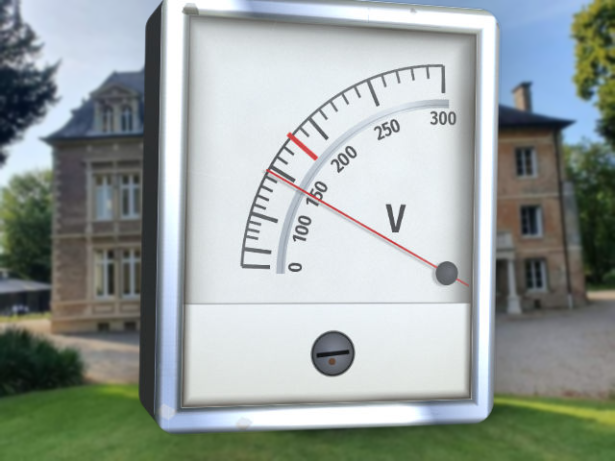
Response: 145 V
